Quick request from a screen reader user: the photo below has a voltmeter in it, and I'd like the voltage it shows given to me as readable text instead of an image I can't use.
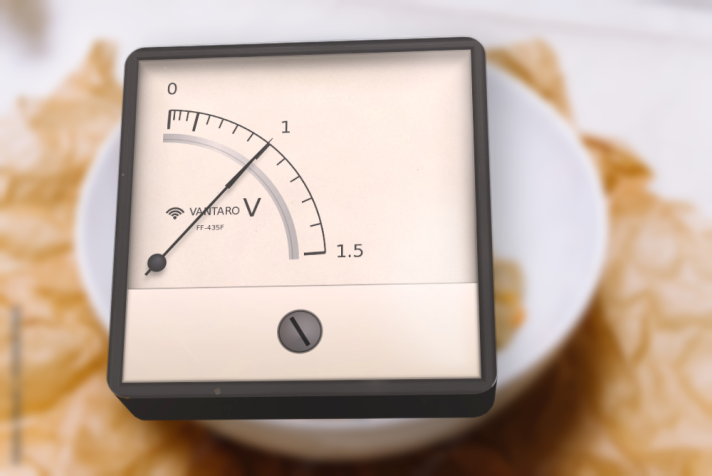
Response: 1 V
